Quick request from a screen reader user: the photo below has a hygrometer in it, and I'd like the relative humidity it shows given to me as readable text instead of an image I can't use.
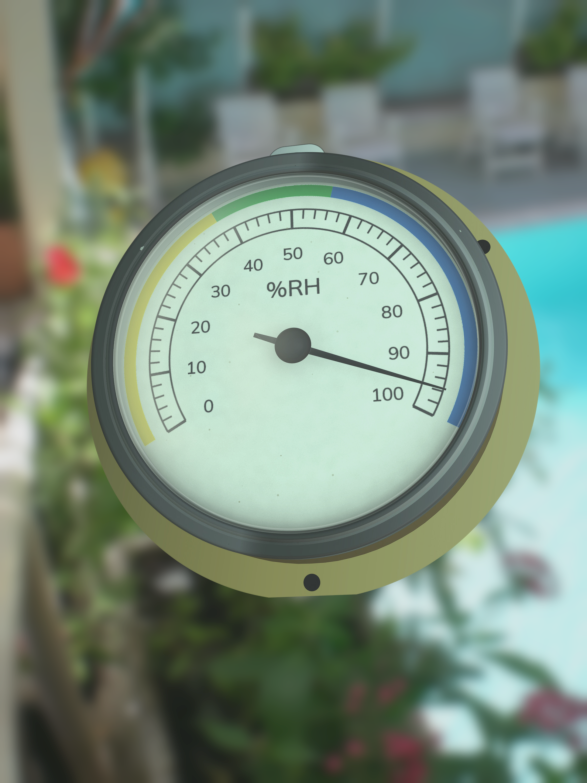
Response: 96 %
